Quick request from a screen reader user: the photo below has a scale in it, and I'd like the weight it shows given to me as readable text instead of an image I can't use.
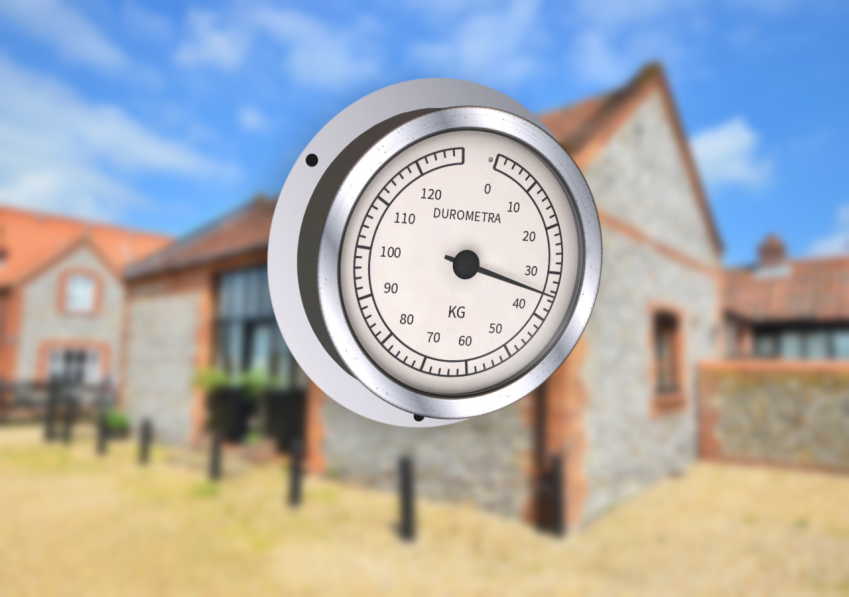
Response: 35 kg
